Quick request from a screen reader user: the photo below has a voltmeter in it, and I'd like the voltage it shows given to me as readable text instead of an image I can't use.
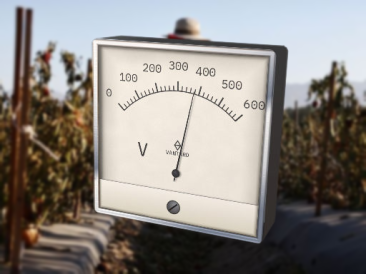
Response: 380 V
